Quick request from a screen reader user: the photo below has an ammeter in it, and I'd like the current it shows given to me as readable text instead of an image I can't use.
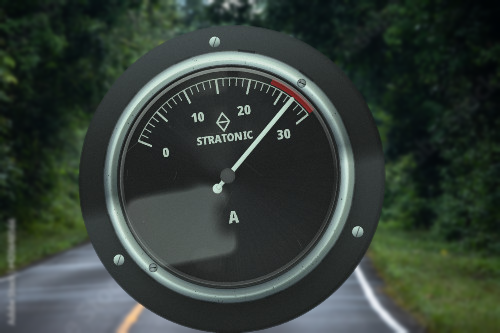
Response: 27 A
